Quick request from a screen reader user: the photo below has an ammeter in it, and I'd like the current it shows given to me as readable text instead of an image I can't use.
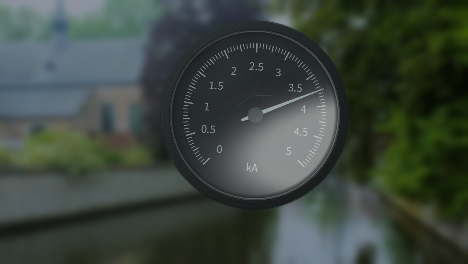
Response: 3.75 kA
